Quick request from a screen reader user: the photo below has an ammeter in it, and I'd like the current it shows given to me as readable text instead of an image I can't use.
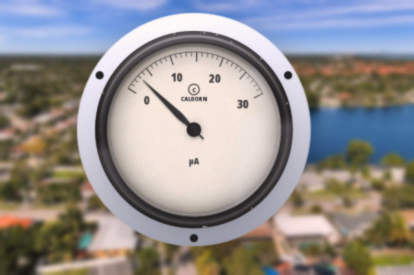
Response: 3 µA
